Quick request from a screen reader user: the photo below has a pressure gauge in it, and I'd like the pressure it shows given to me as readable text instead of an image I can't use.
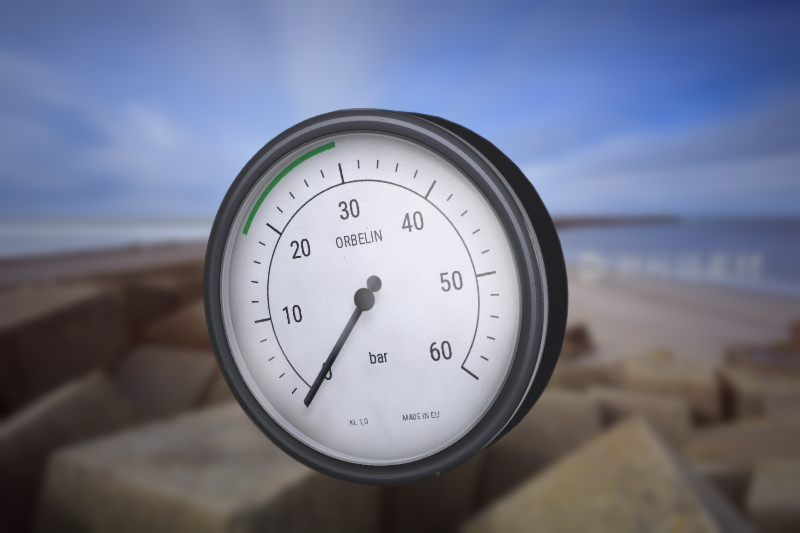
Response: 0 bar
